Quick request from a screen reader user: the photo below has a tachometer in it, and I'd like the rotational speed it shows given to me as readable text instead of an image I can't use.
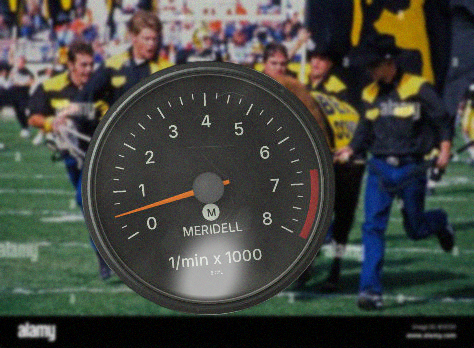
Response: 500 rpm
